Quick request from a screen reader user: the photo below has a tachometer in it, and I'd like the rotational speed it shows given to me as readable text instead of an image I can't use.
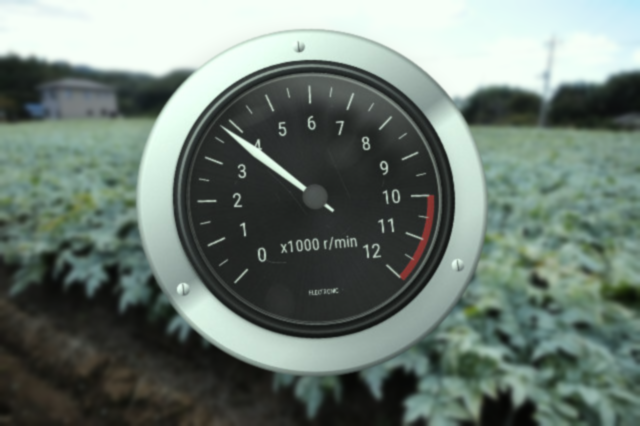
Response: 3750 rpm
